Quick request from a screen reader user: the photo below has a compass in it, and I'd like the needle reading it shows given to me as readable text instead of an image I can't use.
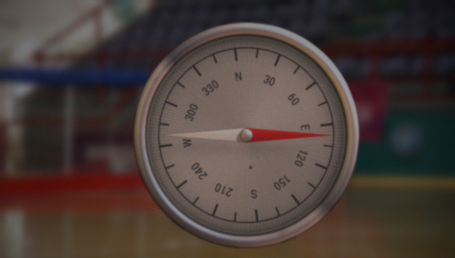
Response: 97.5 °
